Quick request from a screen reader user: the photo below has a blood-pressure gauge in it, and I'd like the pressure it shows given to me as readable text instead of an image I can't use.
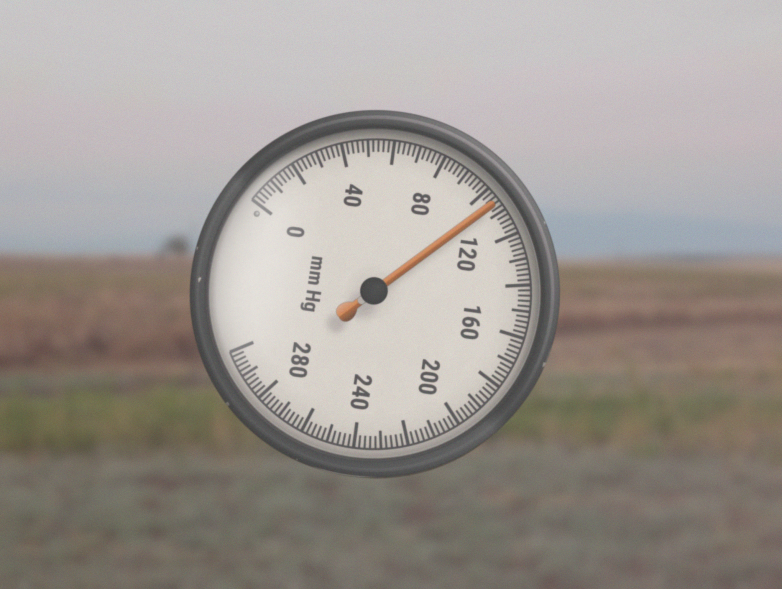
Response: 106 mmHg
